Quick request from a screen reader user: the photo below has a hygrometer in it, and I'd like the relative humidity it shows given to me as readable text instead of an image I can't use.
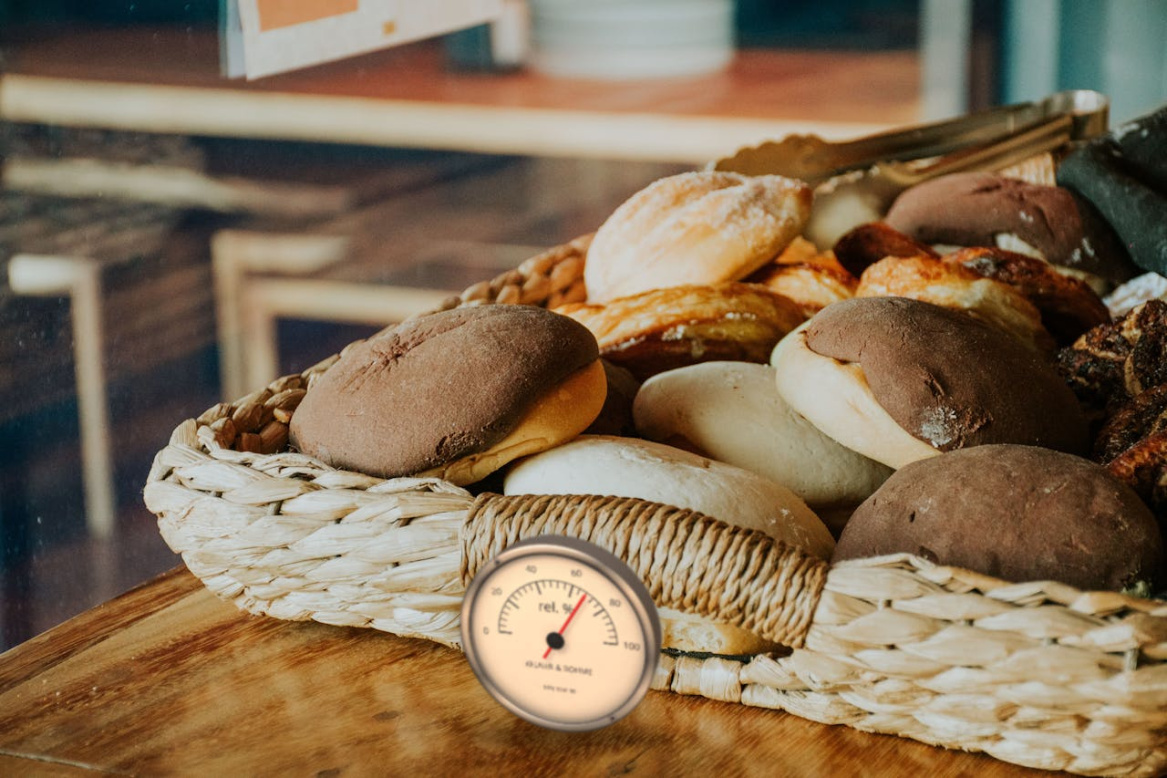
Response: 68 %
